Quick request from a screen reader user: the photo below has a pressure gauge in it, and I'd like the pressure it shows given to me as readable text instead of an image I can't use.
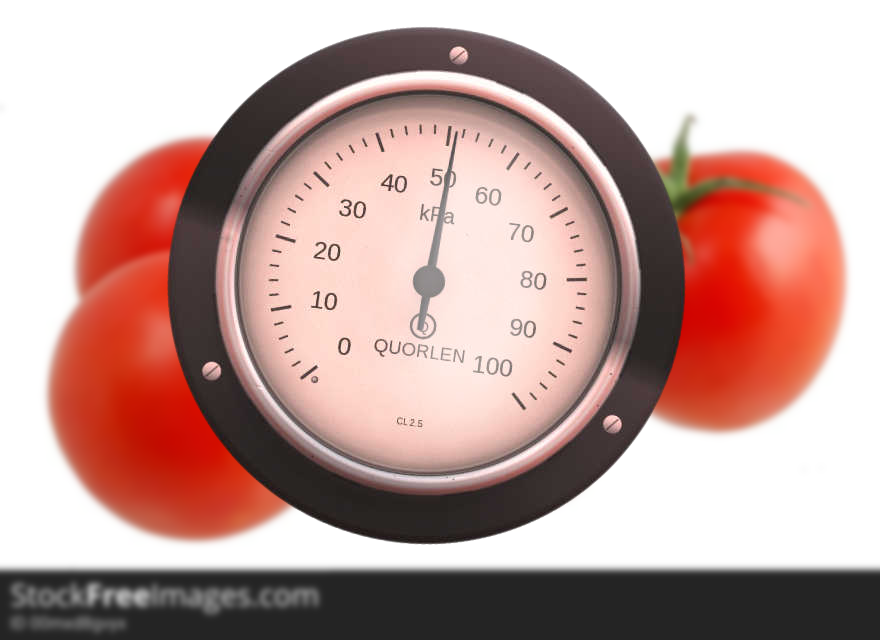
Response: 51 kPa
